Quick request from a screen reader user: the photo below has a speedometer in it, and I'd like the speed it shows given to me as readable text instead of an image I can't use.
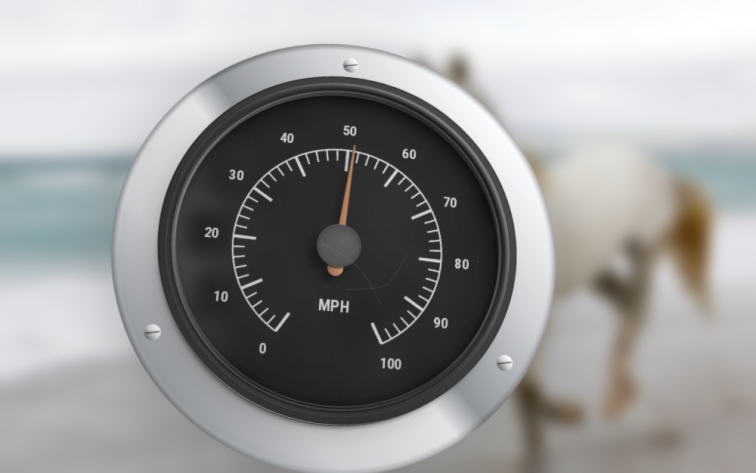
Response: 51 mph
